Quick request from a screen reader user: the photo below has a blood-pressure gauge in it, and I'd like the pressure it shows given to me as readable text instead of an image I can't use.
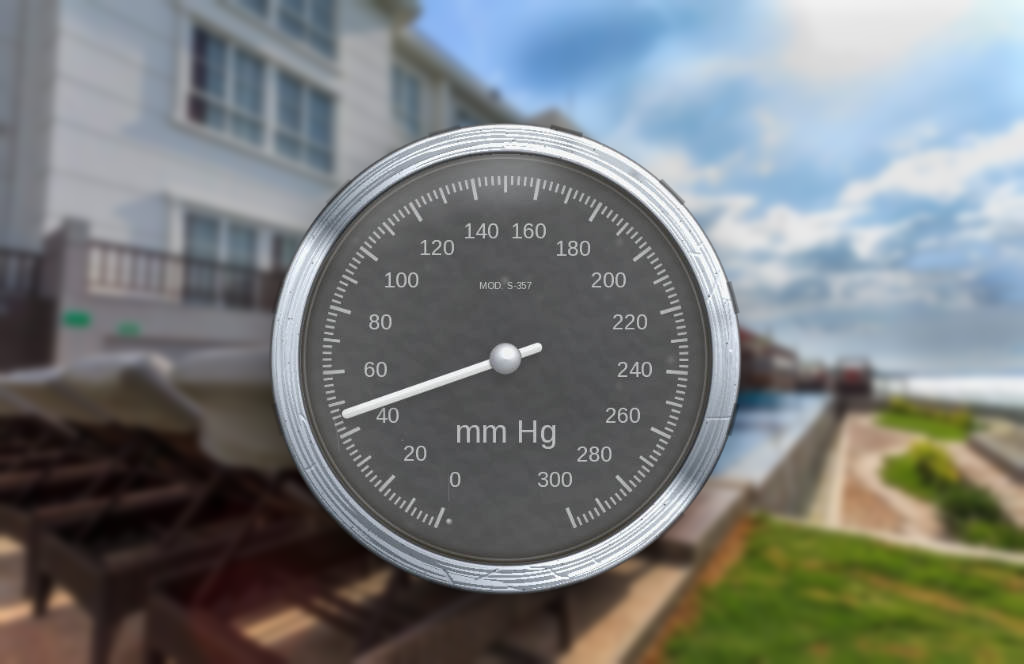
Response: 46 mmHg
